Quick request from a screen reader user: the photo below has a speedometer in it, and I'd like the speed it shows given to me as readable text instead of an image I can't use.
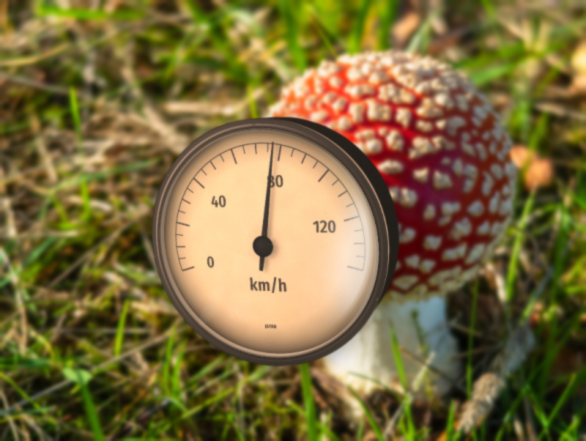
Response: 77.5 km/h
